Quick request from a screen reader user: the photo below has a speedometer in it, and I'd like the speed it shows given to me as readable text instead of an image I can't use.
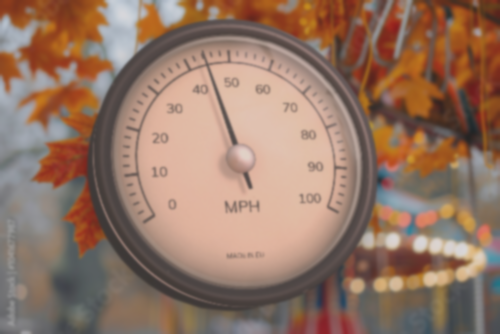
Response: 44 mph
